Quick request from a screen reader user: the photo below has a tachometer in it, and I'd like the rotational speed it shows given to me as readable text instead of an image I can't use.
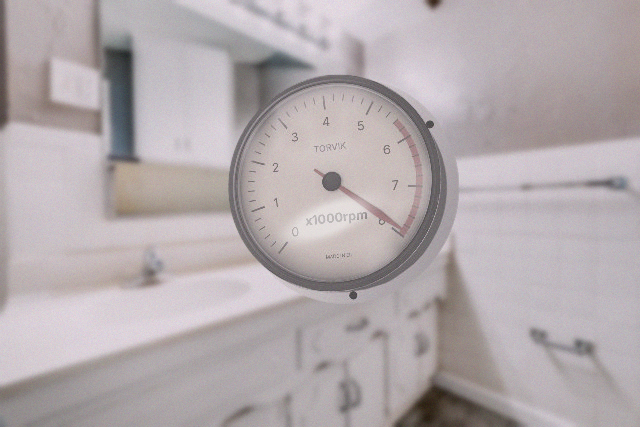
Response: 7900 rpm
